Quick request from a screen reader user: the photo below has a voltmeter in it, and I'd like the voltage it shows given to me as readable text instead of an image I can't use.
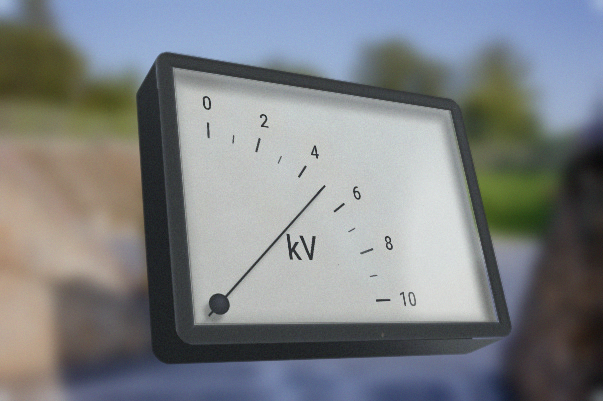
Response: 5 kV
